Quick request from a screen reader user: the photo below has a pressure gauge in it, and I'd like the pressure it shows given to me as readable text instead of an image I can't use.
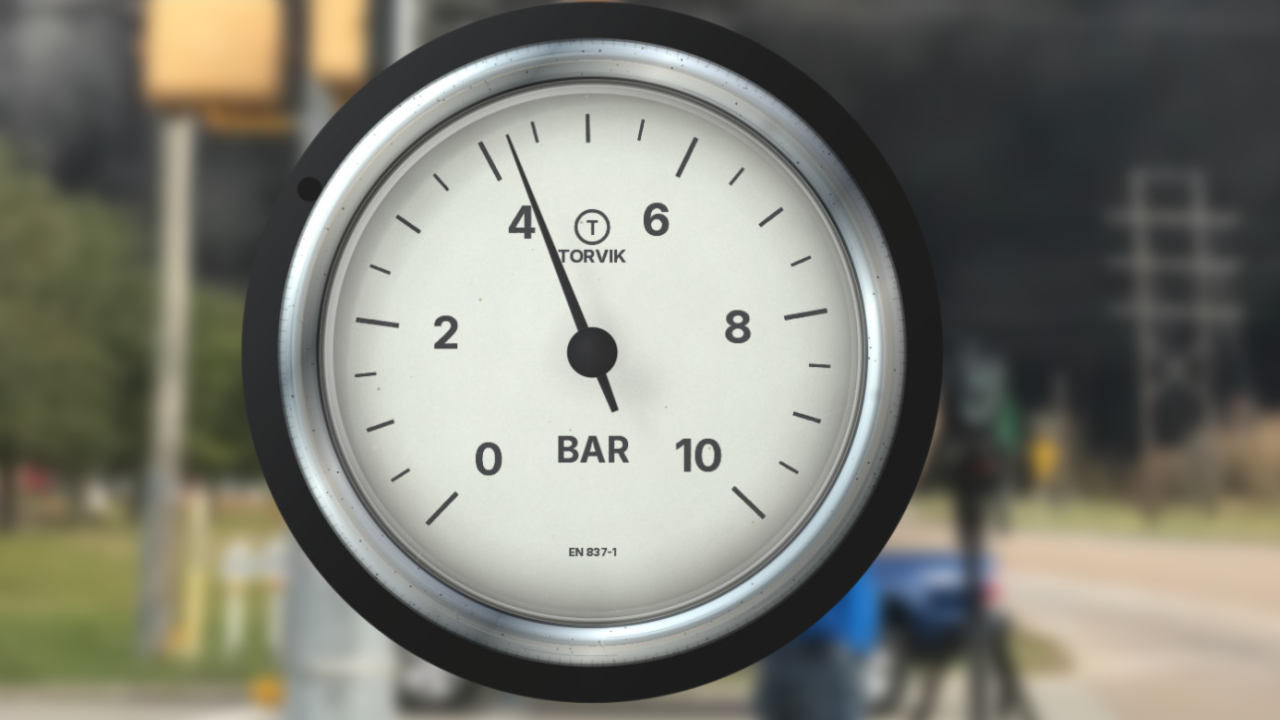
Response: 4.25 bar
